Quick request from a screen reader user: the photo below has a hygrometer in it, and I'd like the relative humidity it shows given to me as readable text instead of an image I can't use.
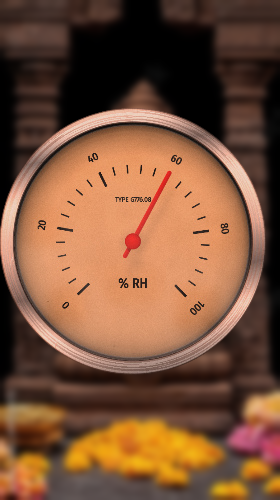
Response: 60 %
